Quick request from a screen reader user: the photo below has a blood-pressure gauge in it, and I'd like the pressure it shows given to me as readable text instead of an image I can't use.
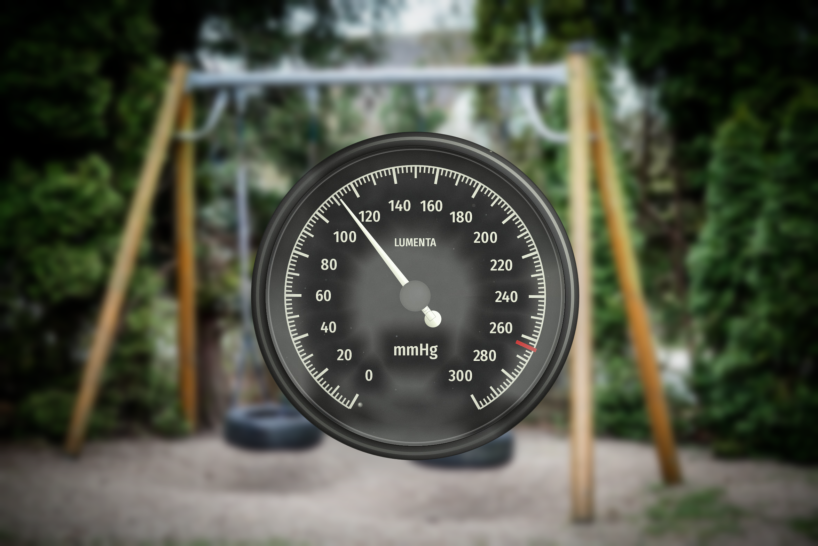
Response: 112 mmHg
